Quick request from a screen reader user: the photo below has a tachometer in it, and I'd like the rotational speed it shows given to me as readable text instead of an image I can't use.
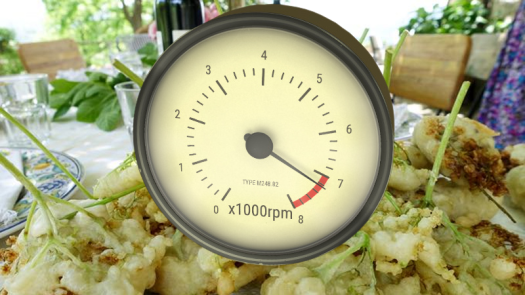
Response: 7200 rpm
